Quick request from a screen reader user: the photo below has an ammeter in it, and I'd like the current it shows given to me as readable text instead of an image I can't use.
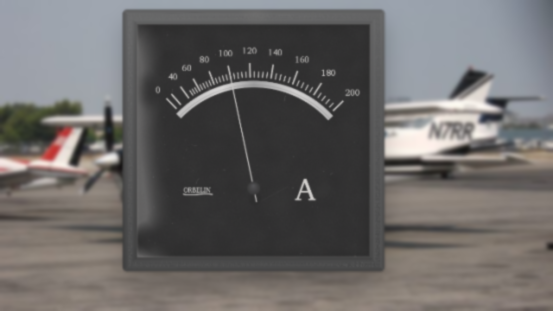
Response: 100 A
